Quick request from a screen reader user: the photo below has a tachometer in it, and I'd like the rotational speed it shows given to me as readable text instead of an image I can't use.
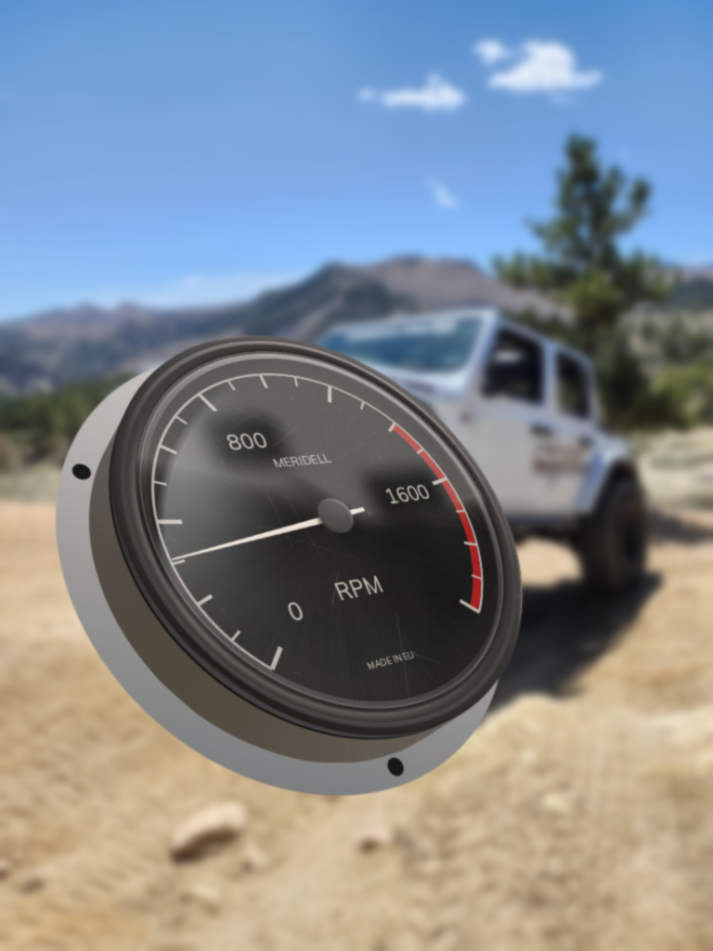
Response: 300 rpm
